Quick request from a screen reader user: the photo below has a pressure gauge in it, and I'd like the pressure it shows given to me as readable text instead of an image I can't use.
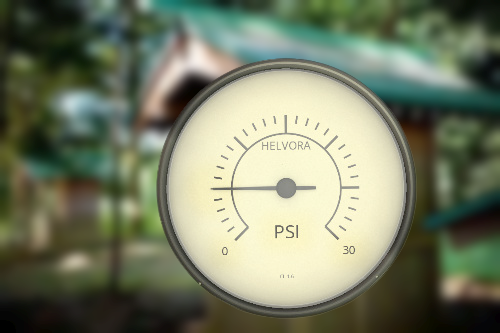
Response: 5 psi
